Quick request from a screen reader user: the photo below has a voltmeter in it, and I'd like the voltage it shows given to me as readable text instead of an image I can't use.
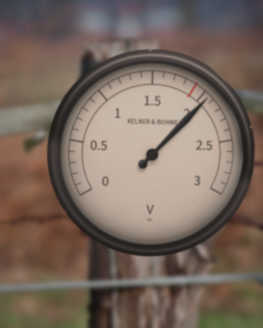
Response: 2.05 V
